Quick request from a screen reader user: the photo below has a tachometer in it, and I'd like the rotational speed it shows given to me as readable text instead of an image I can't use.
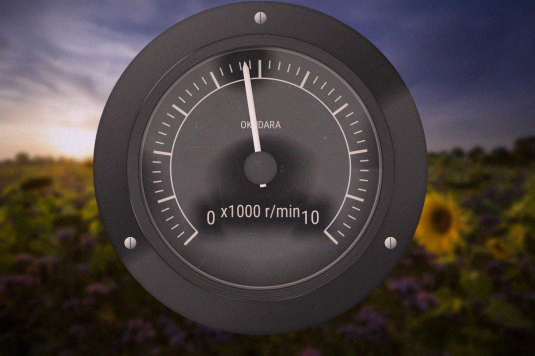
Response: 4700 rpm
